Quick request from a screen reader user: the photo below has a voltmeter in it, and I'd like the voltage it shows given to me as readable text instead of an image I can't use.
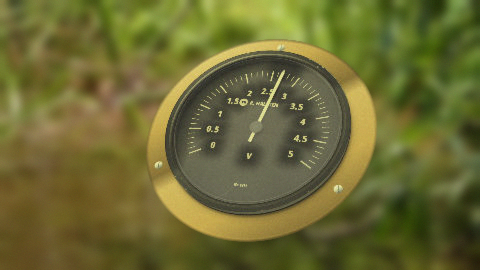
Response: 2.7 V
